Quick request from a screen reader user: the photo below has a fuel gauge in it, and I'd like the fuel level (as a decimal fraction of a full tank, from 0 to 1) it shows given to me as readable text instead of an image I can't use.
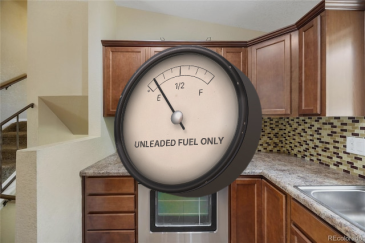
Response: 0.125
